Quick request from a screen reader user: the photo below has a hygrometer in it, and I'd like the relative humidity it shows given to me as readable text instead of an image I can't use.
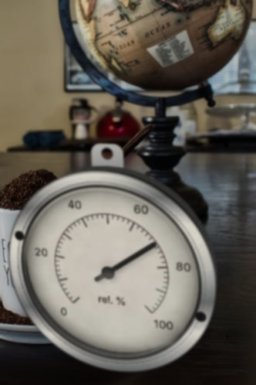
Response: 70 %
